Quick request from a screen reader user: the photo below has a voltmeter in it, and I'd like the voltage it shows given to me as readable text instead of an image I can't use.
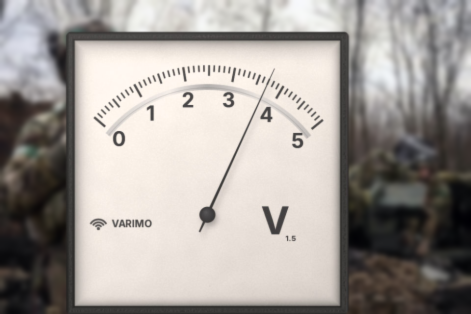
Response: 3.7 V
